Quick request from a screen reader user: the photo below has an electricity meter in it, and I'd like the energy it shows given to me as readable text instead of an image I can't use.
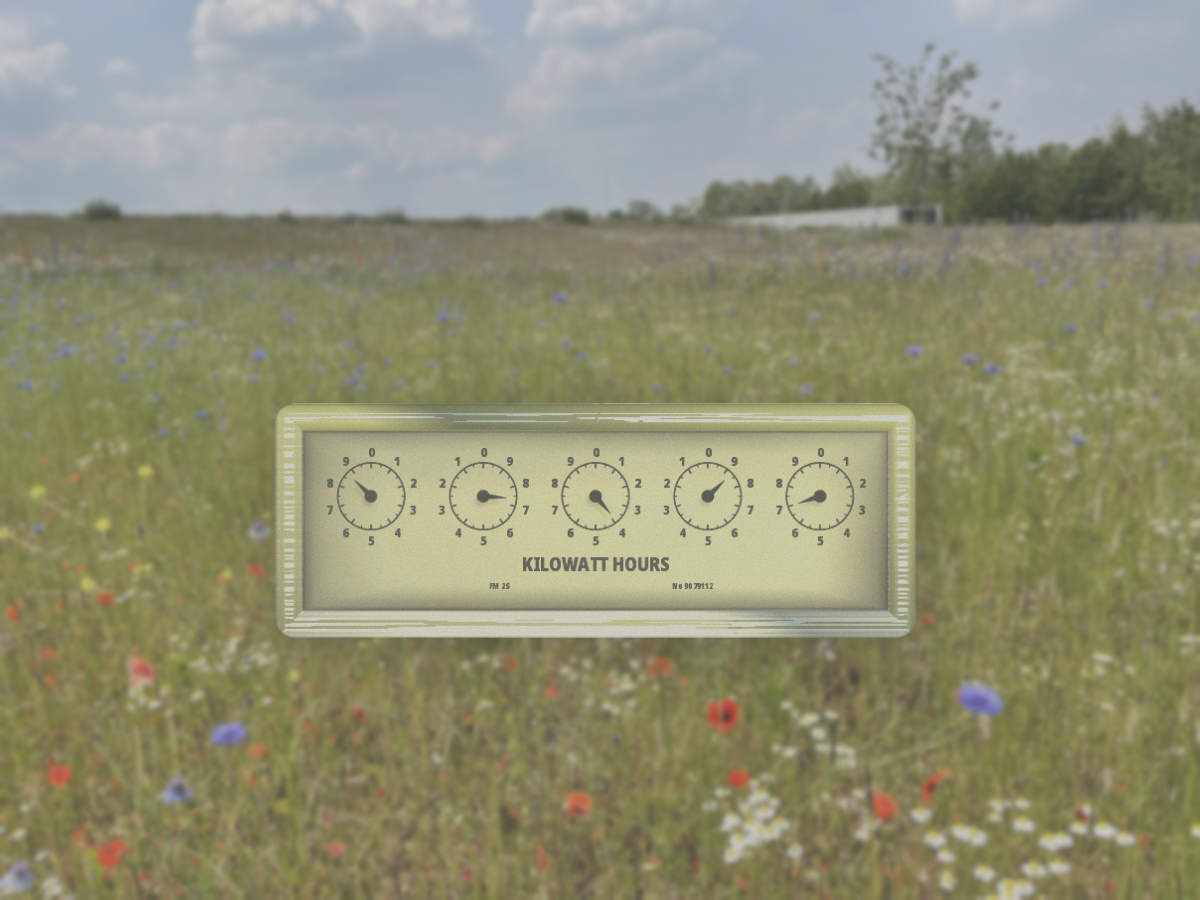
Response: 87387 kWh
